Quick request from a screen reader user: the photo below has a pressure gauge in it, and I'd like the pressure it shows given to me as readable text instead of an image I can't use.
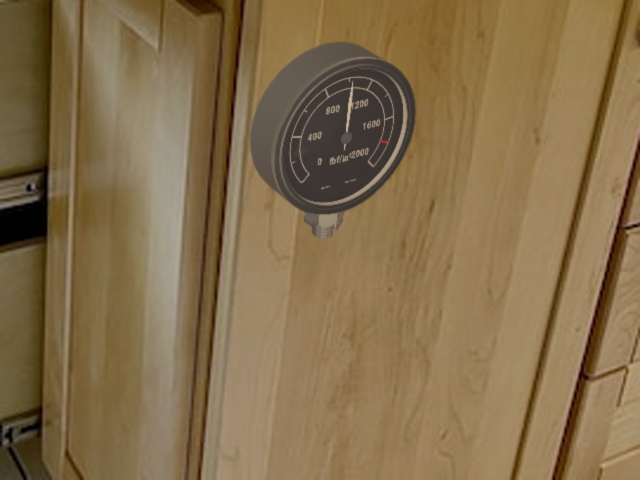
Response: 1000 psi
